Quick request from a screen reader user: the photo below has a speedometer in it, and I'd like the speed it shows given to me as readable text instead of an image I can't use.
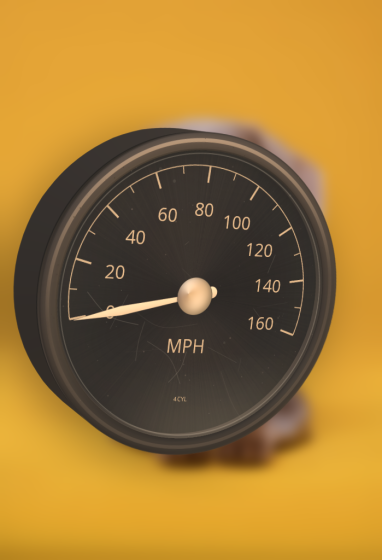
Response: 0 mph
